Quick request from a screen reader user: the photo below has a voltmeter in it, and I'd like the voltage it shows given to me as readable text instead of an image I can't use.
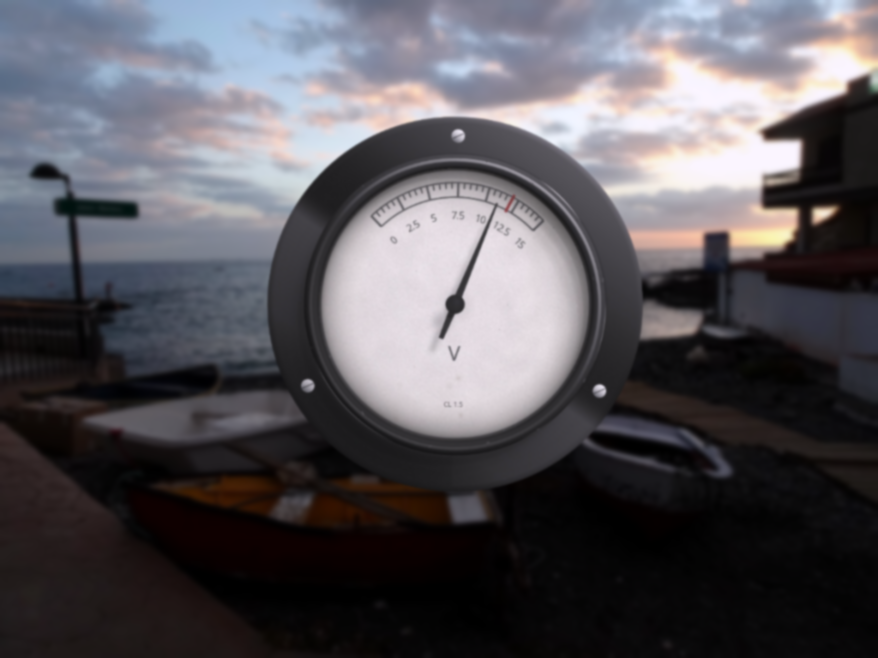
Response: 11 V
